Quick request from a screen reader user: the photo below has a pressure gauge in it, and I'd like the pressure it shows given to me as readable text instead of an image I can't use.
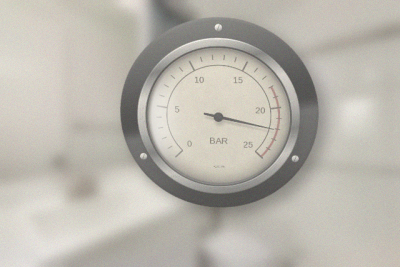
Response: 22 bar
